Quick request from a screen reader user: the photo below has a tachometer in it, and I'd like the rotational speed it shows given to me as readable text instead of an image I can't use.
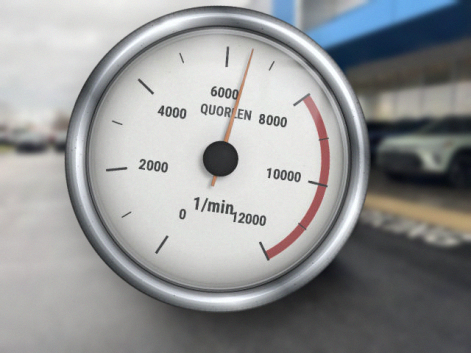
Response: 6500 rpm
